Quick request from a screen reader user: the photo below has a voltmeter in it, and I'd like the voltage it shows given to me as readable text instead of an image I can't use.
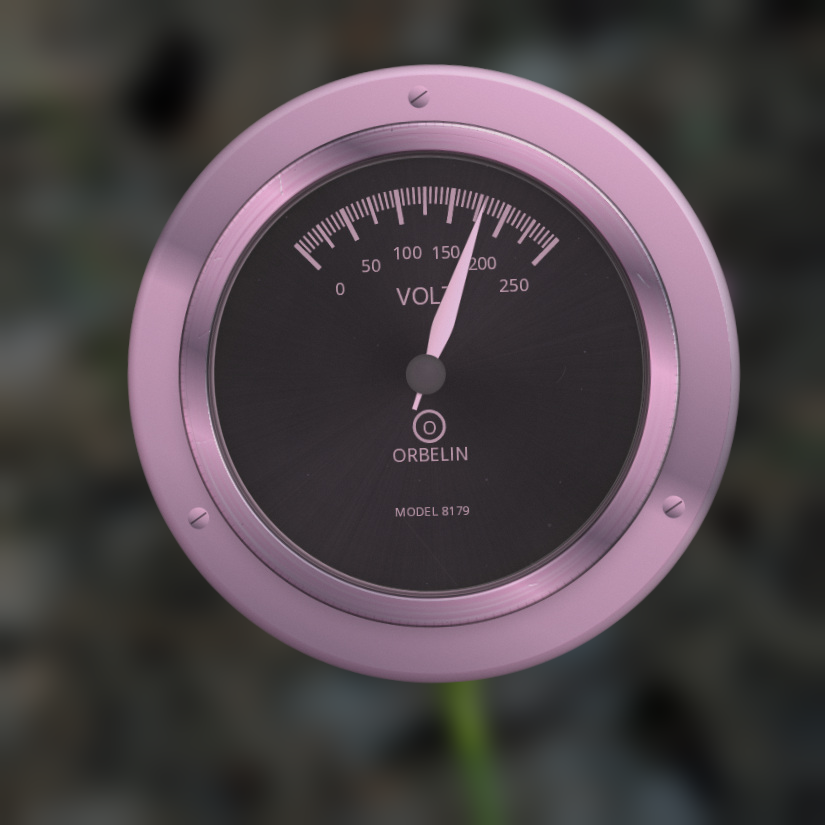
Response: 180 V
